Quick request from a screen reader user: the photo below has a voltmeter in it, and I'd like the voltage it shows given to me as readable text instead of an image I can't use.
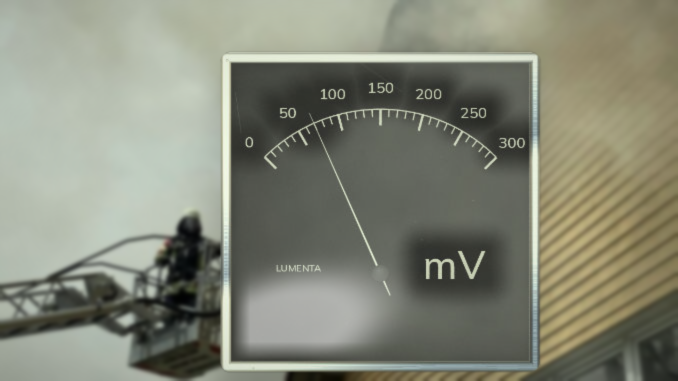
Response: 70 mV
